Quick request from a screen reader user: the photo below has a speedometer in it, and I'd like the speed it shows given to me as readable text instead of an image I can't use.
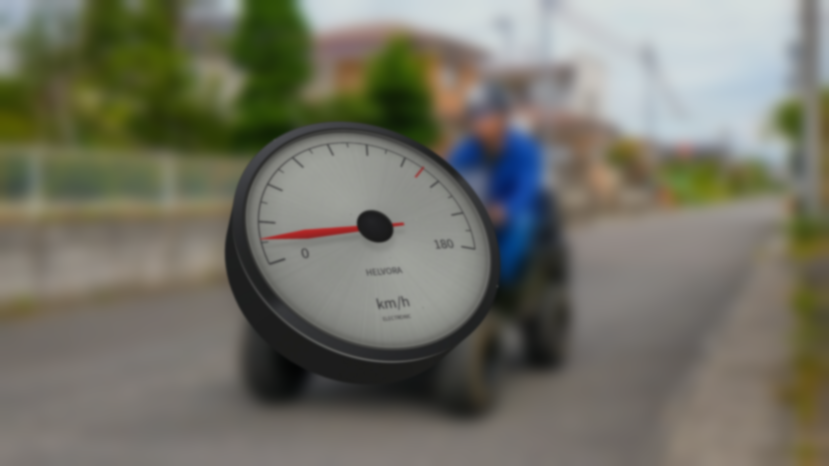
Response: 10 km/h
